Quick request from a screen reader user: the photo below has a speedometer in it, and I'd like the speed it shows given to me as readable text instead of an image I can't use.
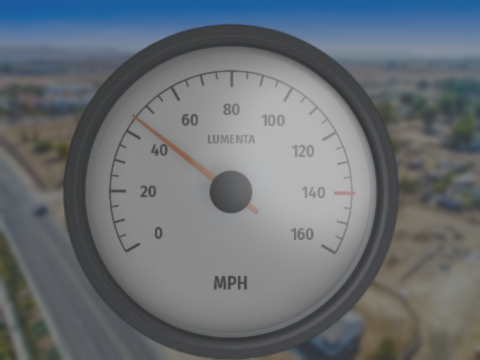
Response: 45 mph
